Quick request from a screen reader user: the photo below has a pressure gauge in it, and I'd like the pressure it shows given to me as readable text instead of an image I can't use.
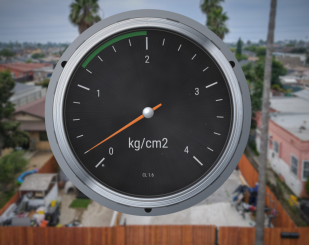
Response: 0.2 kg/cm²
